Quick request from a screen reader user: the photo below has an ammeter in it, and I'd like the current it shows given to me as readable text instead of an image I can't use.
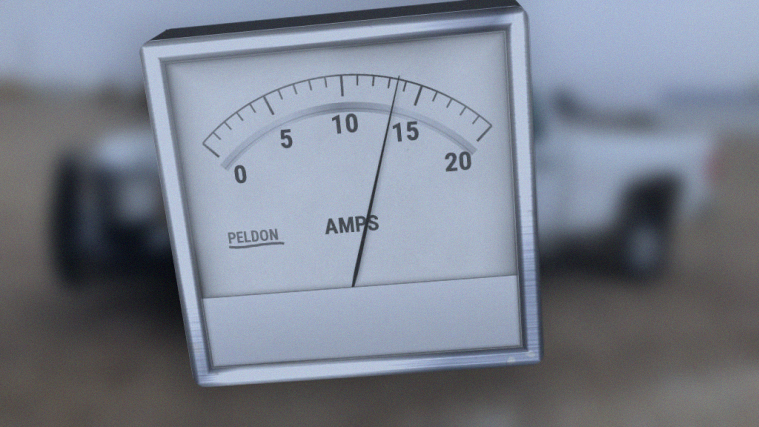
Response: 13.5 A
